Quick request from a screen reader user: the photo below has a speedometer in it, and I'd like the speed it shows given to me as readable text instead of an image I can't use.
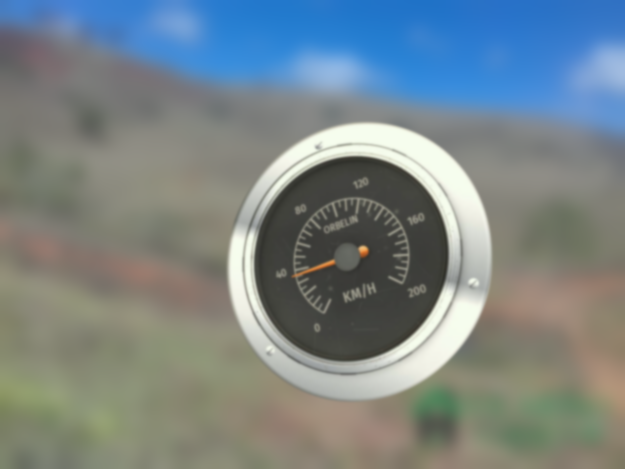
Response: 35 km/h
